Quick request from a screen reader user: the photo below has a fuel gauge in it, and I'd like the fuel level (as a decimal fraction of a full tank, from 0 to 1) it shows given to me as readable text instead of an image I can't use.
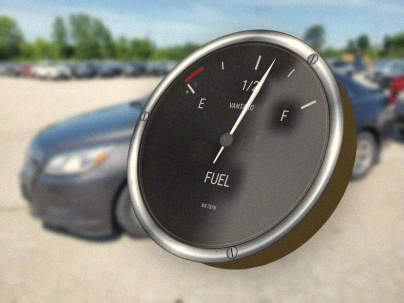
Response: 0.625
